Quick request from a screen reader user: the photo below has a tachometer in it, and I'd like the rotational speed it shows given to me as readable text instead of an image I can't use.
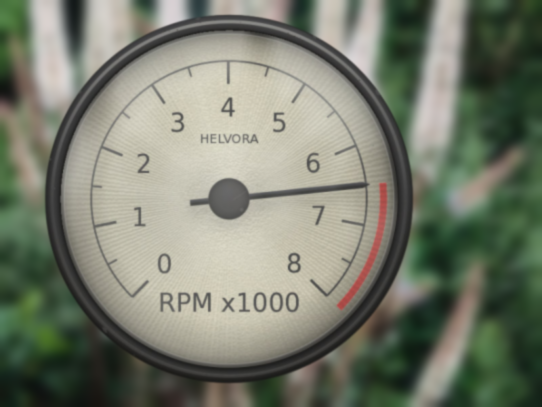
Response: 6500 rpm
